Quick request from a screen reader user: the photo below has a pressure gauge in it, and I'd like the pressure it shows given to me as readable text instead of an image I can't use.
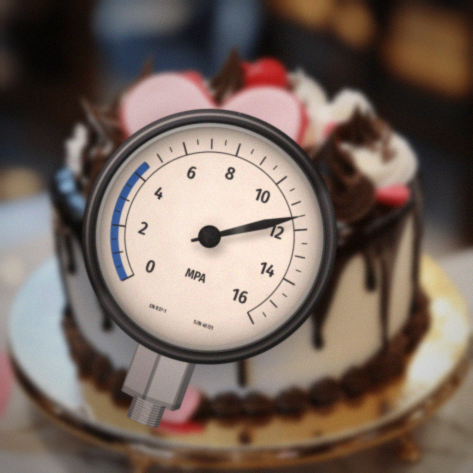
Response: 11.5 MPa
